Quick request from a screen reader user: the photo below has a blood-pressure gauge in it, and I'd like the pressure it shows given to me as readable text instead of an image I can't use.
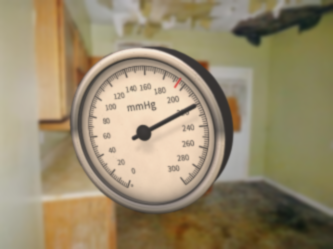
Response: 220 mmHg
